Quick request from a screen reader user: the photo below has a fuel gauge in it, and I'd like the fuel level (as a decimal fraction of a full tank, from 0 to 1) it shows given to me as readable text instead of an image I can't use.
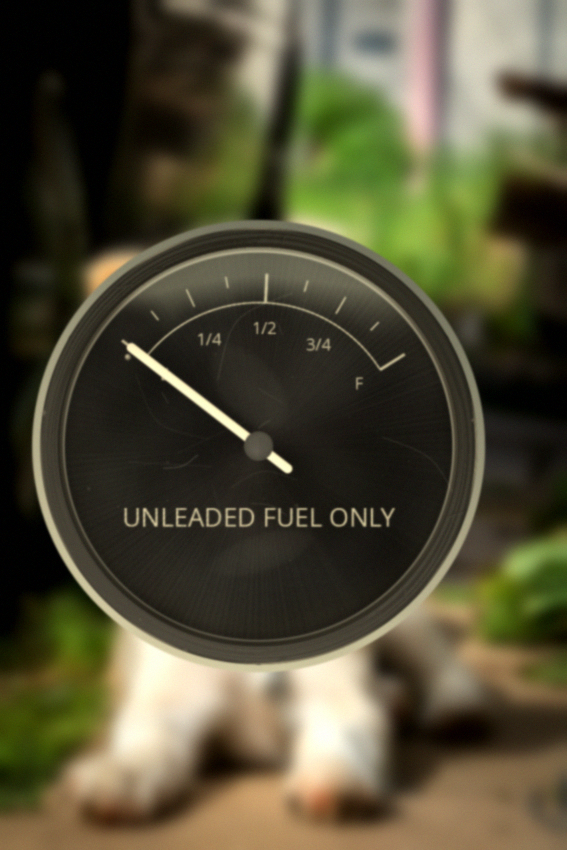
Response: 0
